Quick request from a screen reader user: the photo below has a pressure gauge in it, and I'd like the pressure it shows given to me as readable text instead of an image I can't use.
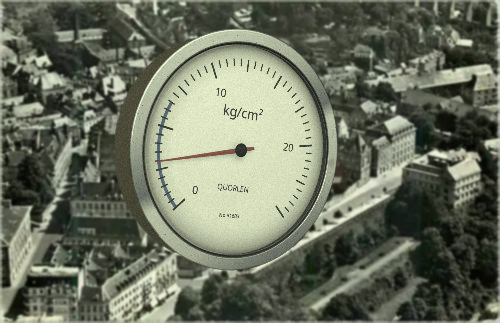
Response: 3 kg/cm²
